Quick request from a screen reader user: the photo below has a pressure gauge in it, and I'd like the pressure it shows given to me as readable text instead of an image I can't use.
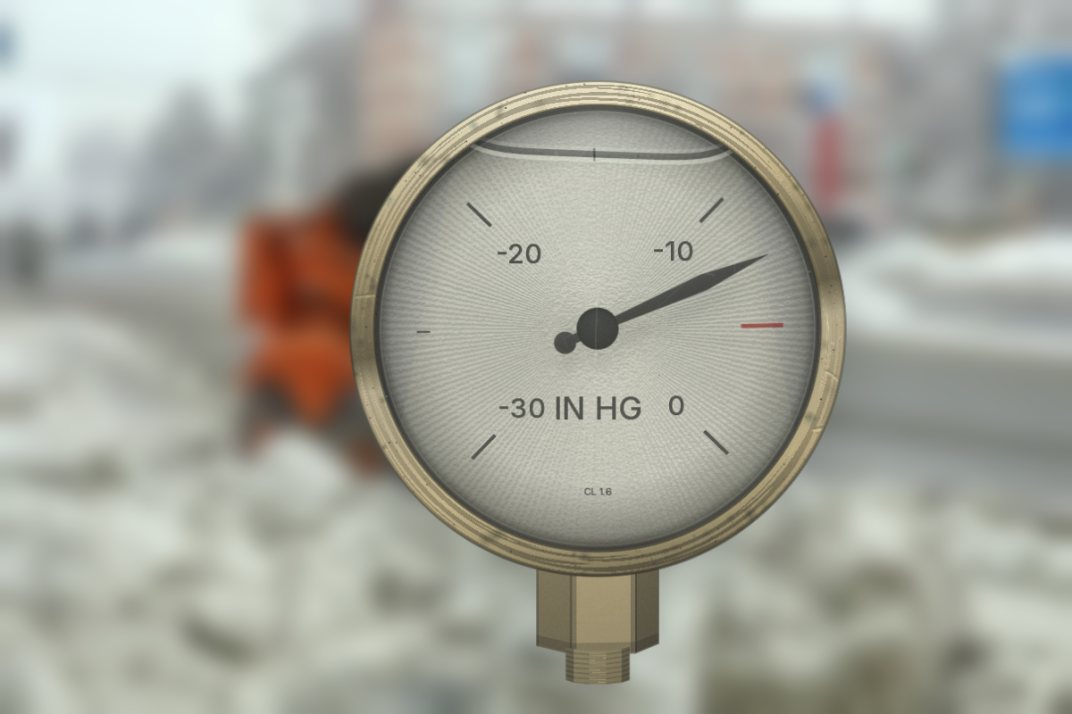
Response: -7.5 inHg
